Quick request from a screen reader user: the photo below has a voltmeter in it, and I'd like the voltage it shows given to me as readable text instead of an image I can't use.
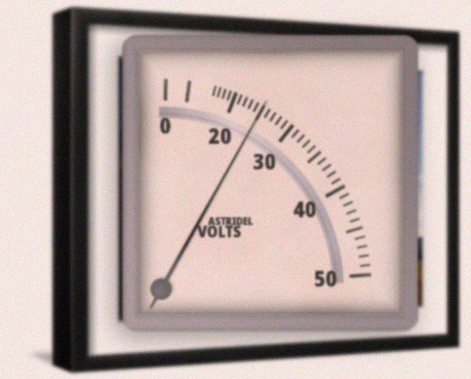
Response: 25 V
